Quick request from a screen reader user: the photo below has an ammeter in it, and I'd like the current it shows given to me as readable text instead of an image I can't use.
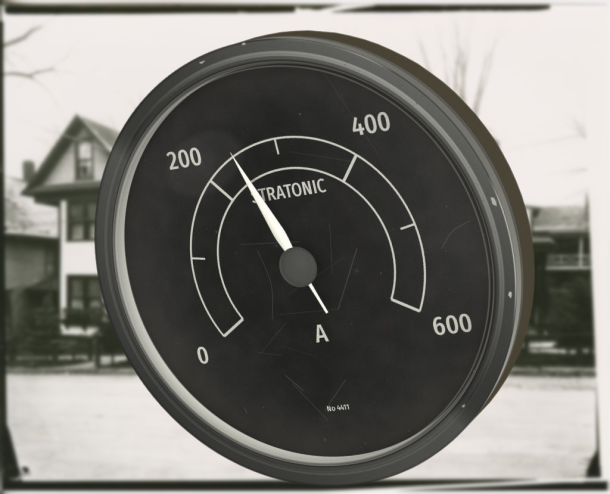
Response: 250 A
